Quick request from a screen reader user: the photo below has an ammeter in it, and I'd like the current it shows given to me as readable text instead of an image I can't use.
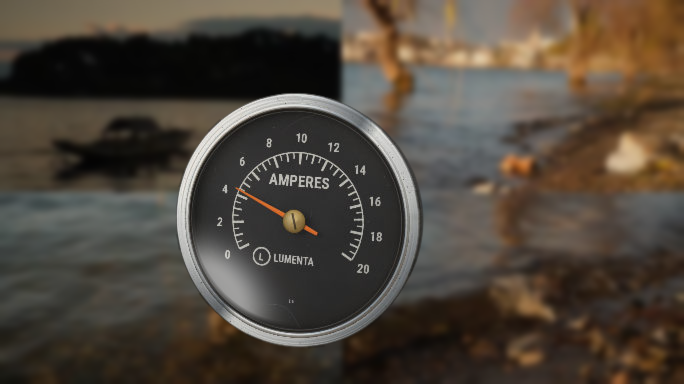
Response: 4.5 A
